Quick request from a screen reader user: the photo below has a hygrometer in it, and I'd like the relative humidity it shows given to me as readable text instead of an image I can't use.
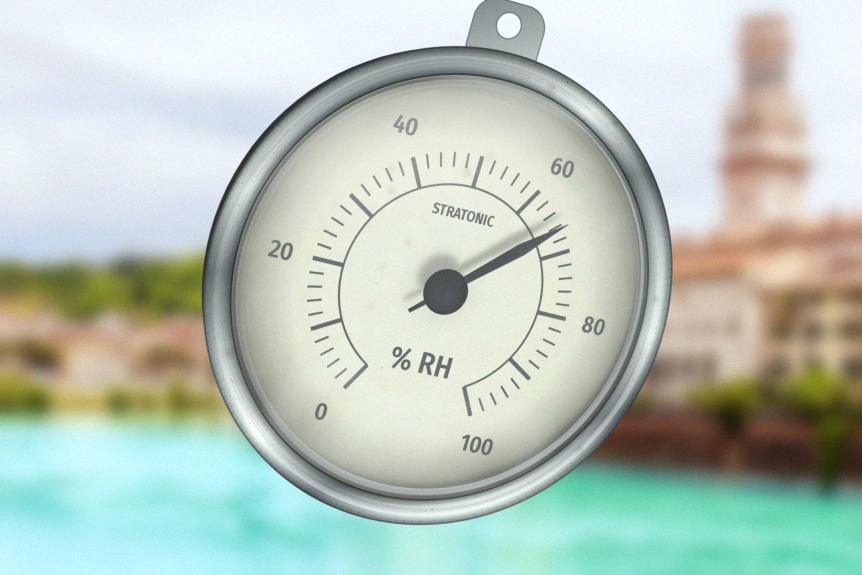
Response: 66 %
